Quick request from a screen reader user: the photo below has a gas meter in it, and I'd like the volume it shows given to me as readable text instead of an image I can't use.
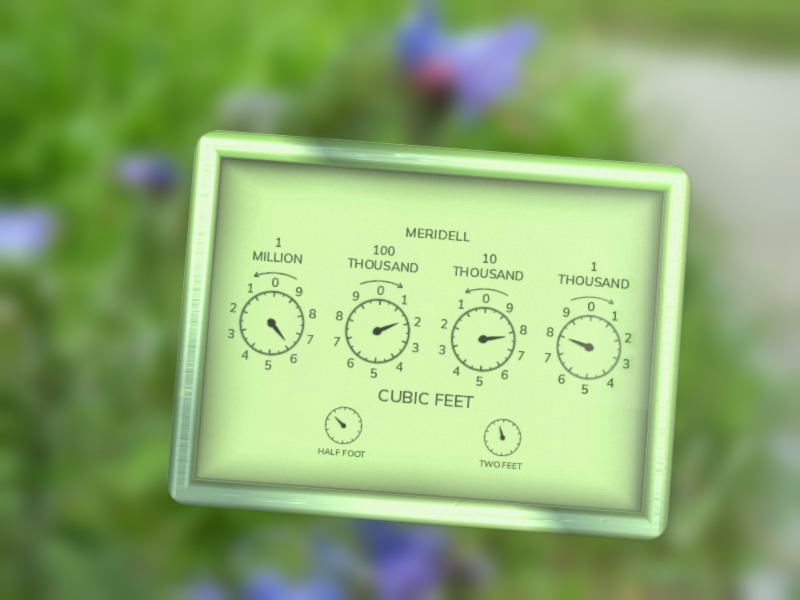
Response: 617800 ft³
